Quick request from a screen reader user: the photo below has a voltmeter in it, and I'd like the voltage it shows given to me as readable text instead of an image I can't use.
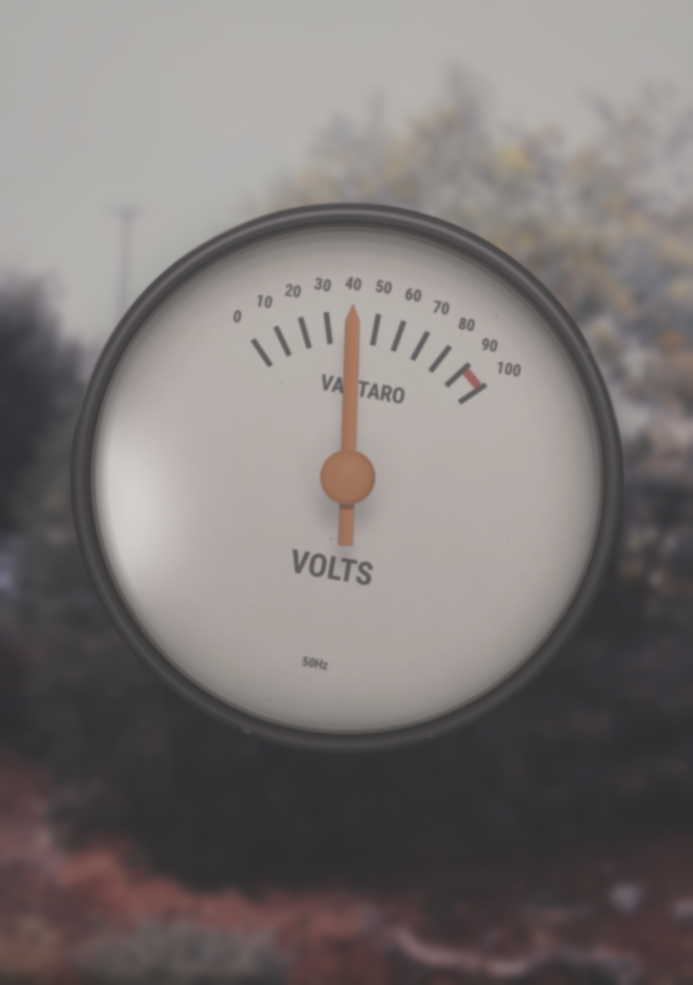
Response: 40 V
